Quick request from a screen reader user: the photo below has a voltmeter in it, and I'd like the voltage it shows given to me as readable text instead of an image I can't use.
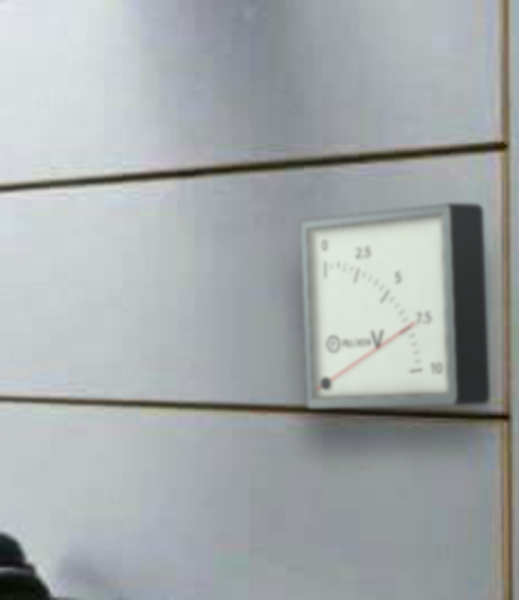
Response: 7.5 V
